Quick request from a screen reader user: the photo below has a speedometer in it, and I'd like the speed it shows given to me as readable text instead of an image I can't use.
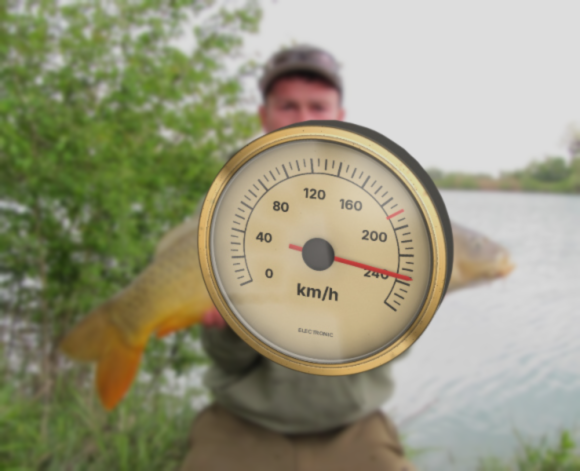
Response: 235 km/h
